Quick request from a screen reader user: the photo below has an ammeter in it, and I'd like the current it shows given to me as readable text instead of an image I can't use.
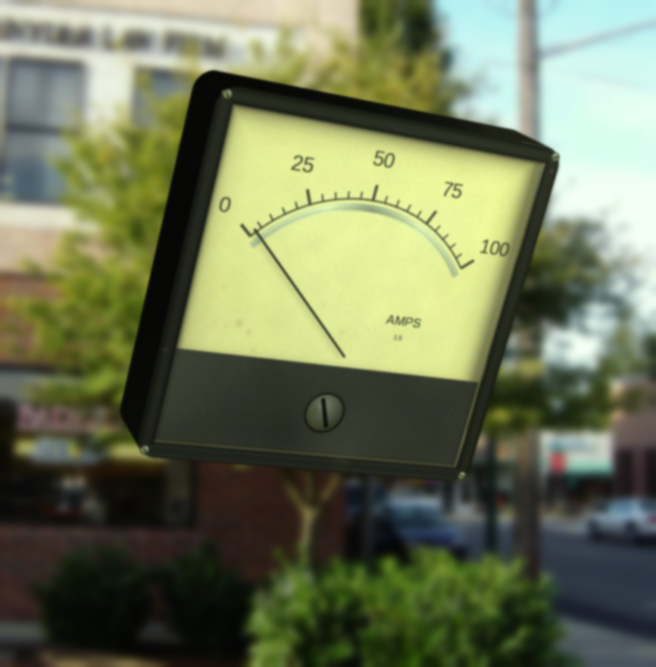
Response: 2.5 A
